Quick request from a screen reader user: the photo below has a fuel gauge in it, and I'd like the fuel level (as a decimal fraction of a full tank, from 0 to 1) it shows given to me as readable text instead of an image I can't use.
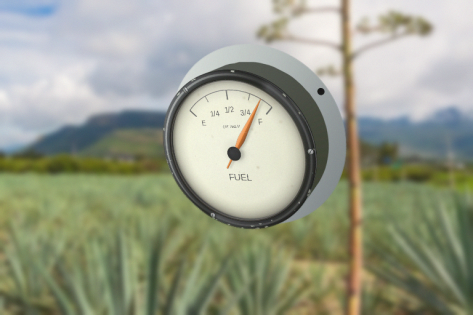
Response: 0.875
